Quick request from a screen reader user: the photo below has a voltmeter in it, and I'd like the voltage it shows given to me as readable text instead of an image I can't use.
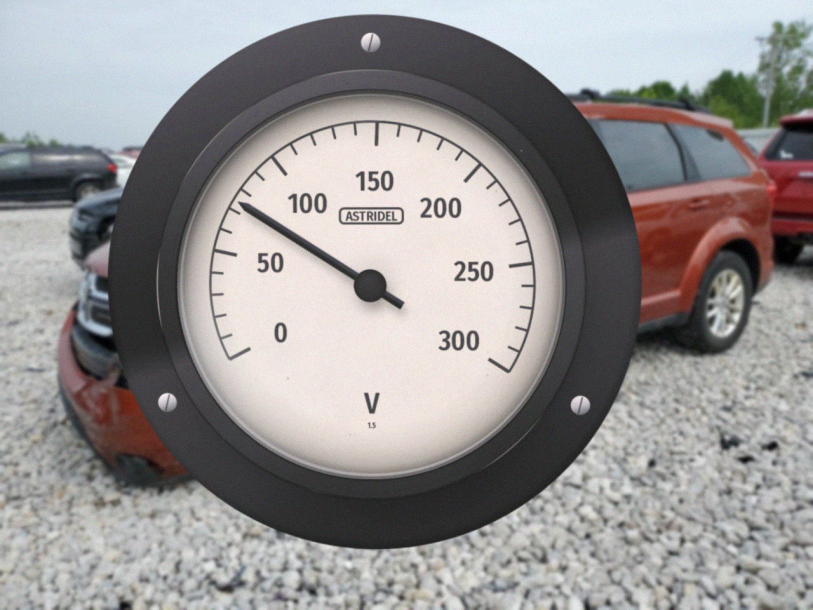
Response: 75 V
